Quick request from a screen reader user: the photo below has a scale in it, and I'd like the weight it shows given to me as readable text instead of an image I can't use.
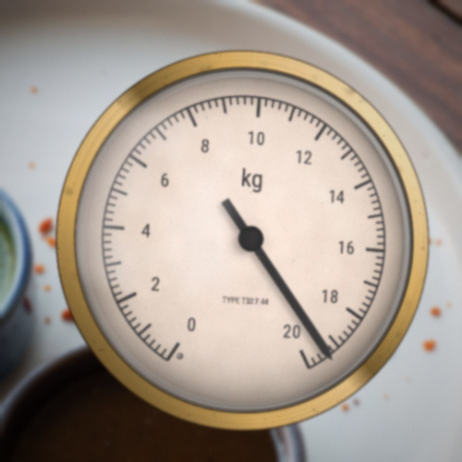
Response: 19.4 kg
